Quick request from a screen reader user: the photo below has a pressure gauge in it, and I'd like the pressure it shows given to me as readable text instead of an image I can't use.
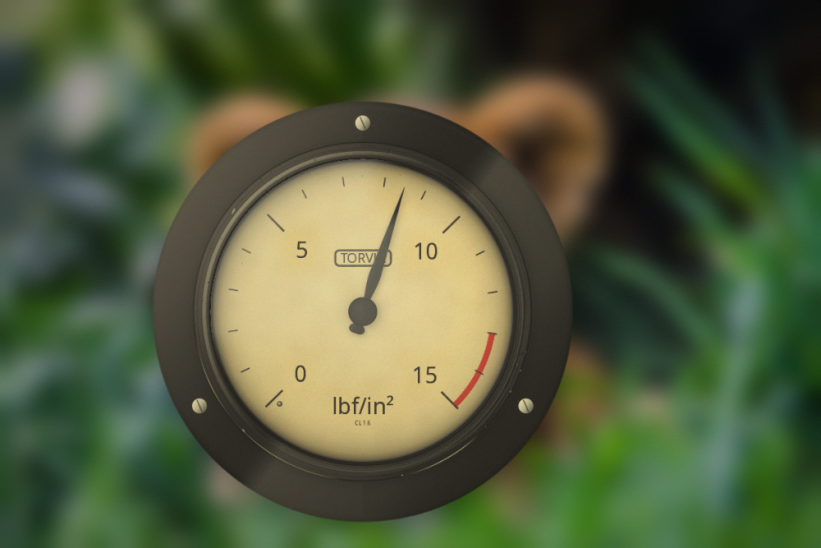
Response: 8.5 psi
